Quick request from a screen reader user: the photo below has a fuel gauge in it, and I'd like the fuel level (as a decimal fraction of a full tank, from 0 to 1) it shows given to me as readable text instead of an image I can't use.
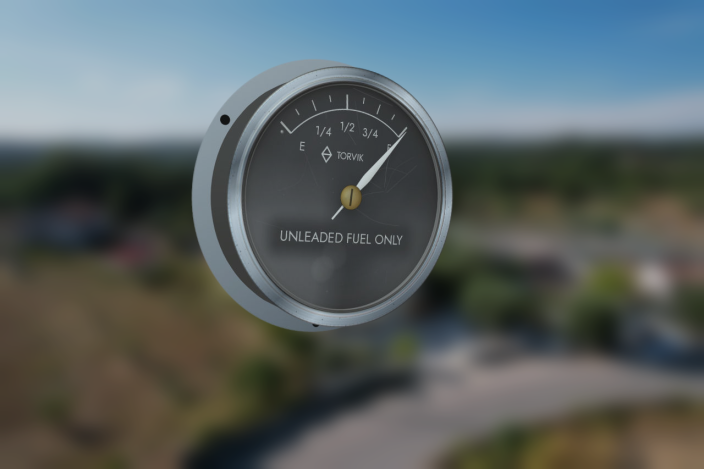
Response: 1
